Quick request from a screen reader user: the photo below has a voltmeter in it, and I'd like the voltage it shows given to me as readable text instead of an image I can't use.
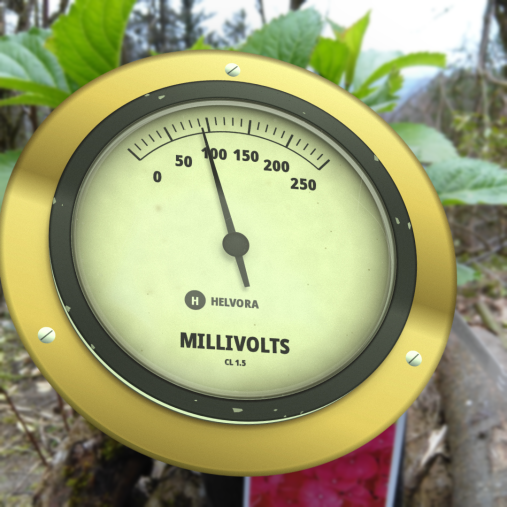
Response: 90 mV
